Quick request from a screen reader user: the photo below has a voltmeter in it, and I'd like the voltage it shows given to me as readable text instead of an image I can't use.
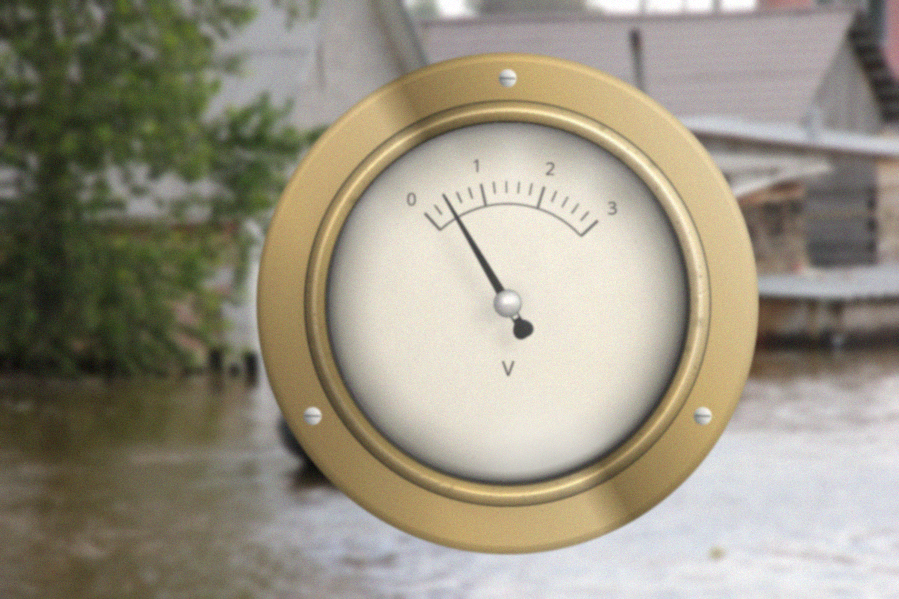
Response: 0.4 V
